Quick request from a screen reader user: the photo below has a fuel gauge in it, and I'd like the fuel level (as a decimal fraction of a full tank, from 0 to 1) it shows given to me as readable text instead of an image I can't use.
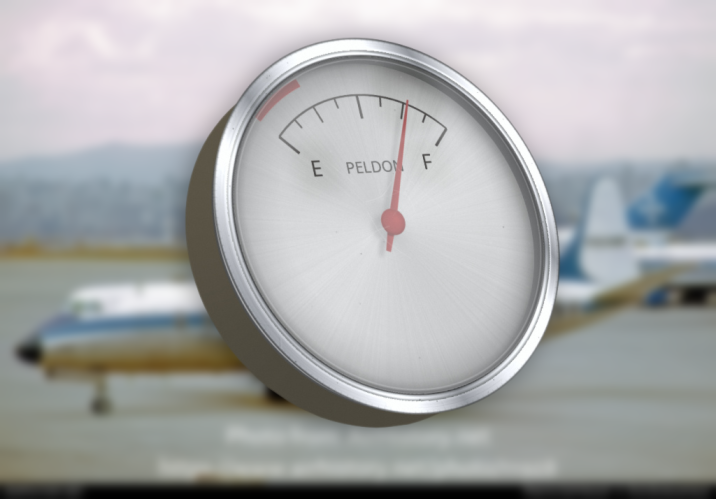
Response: 0.75
